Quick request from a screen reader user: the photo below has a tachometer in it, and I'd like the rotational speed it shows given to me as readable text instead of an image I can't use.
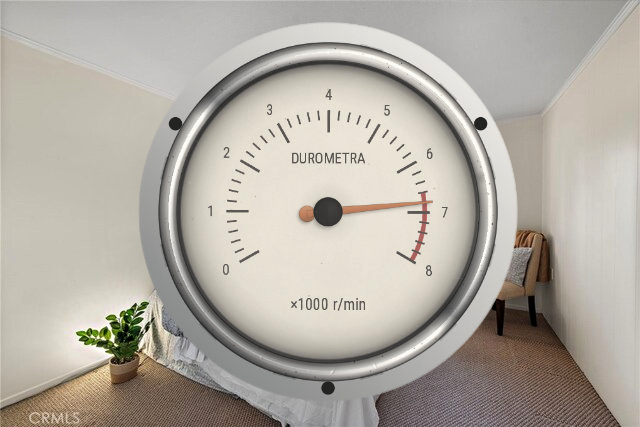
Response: 6800 rpm
